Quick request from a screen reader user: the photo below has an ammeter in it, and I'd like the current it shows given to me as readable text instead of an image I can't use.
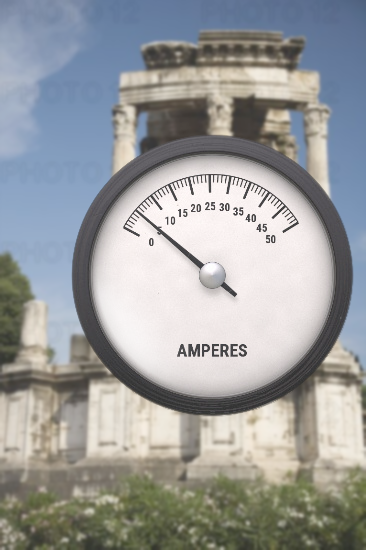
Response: 5 A
